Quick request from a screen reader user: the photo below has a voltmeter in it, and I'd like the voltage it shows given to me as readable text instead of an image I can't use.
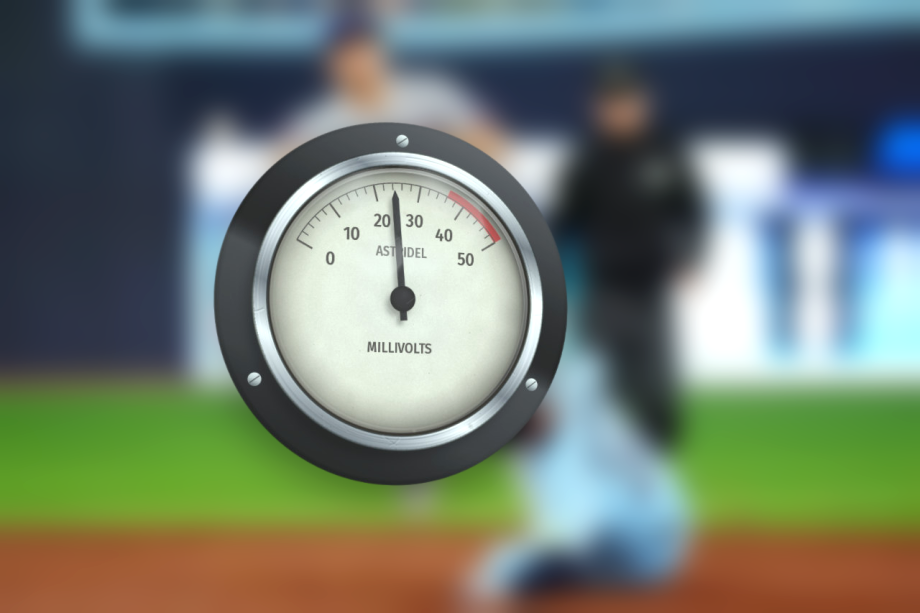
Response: 24 mV
